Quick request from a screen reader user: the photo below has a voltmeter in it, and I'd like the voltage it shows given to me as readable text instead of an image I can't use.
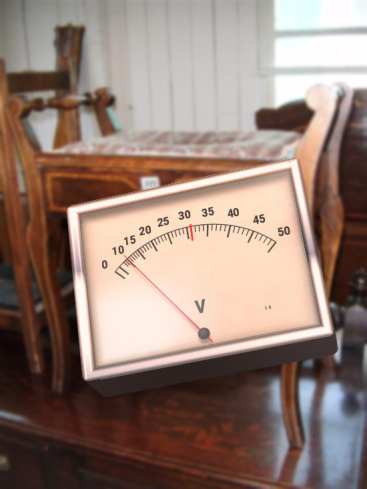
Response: 10 V
